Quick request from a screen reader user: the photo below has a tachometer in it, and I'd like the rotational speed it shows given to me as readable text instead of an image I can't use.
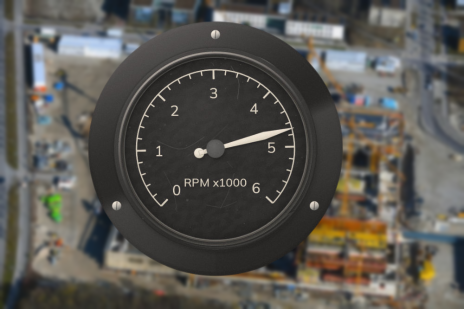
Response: 4700 rpm
